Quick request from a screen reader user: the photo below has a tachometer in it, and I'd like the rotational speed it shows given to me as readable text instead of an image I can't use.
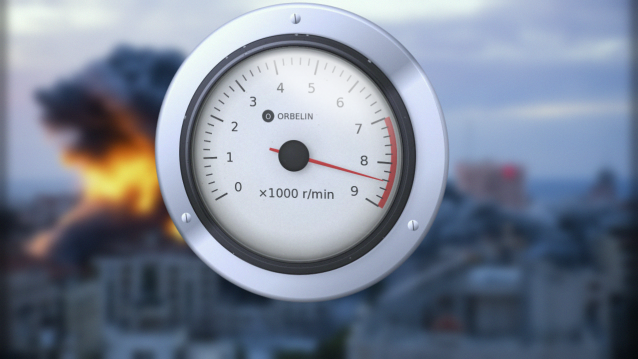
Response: 8400 rpm
